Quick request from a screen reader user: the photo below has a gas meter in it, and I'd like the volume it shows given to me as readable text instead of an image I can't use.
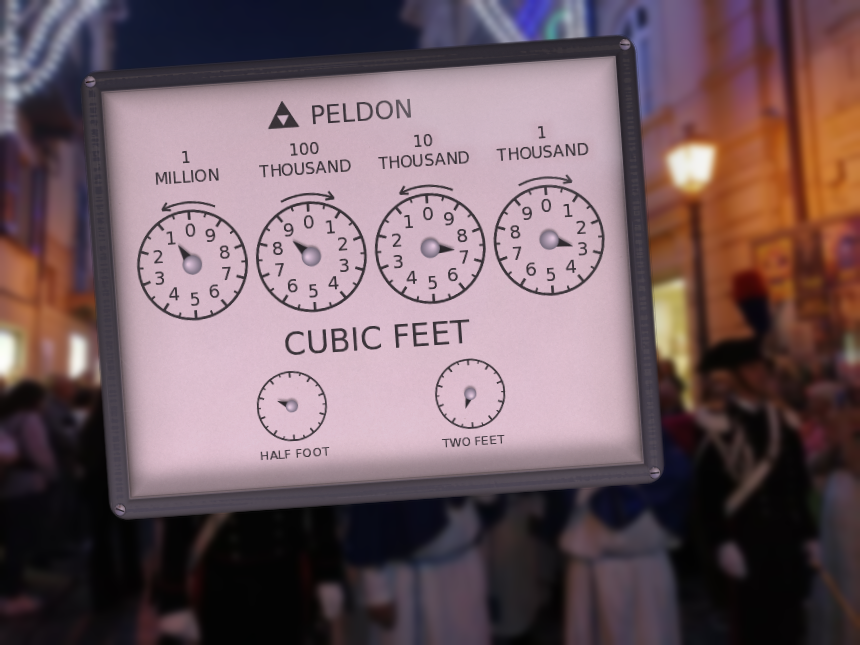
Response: 87300 ft³
